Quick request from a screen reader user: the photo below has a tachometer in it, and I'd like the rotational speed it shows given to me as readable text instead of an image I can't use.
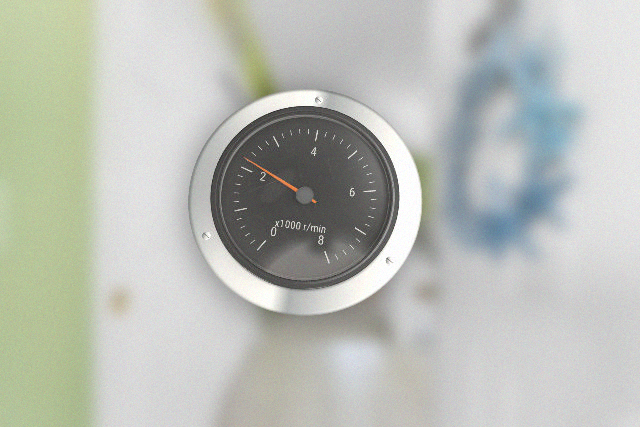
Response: 2200 rpm
